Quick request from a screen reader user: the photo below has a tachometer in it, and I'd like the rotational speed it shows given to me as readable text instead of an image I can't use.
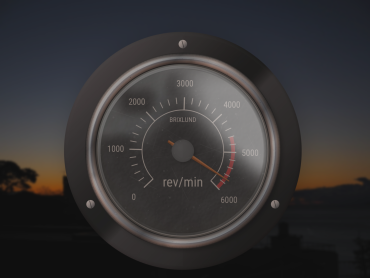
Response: 5700 rpm
